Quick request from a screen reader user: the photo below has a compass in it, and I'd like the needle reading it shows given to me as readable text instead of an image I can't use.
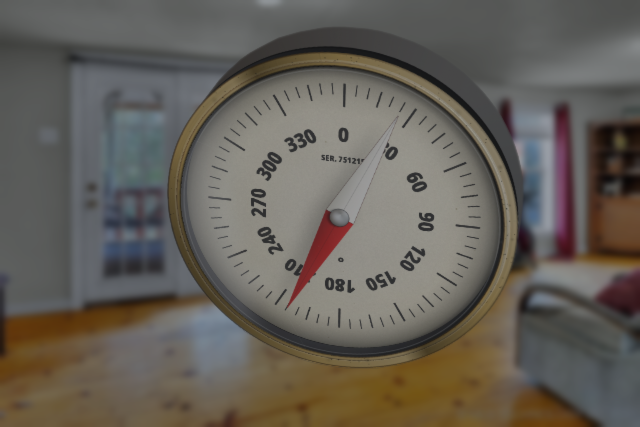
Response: 205 °
